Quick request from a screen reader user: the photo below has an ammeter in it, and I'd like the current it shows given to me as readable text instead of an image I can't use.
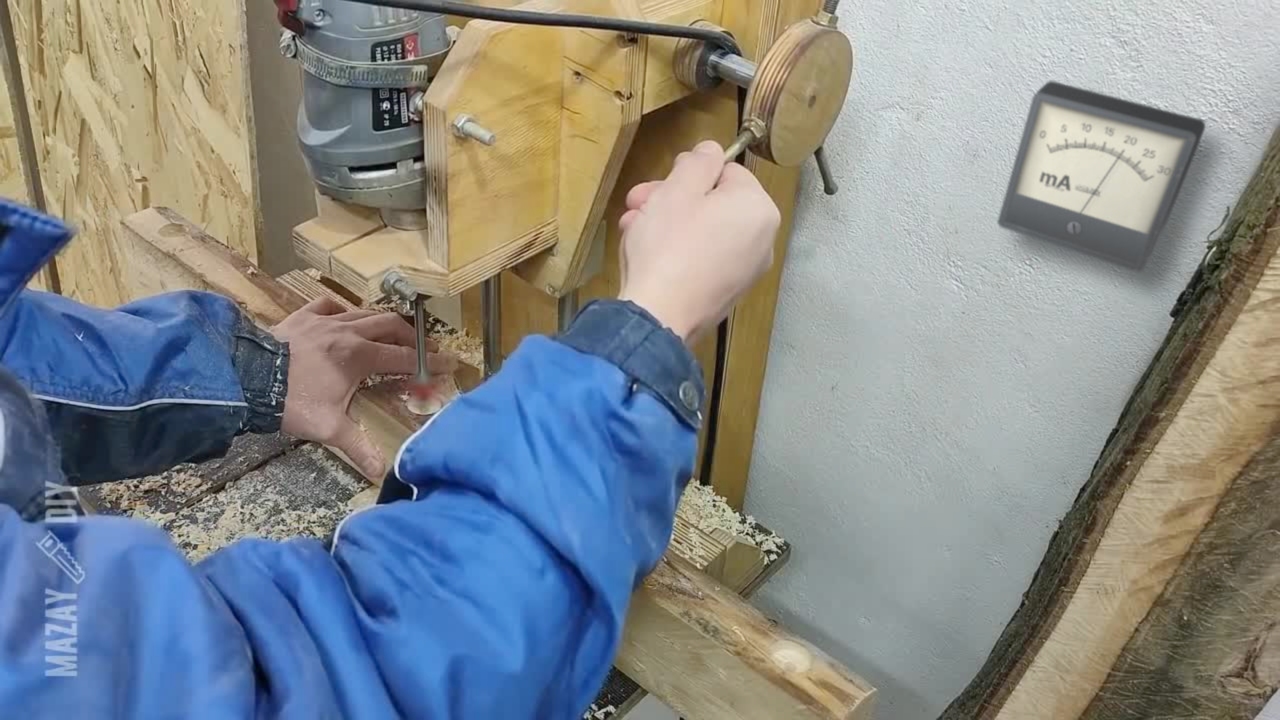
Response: 20 mA
